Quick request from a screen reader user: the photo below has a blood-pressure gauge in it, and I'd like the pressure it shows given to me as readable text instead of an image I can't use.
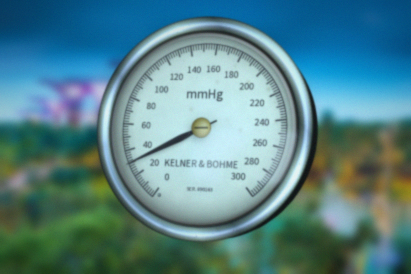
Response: 30 mmHg
